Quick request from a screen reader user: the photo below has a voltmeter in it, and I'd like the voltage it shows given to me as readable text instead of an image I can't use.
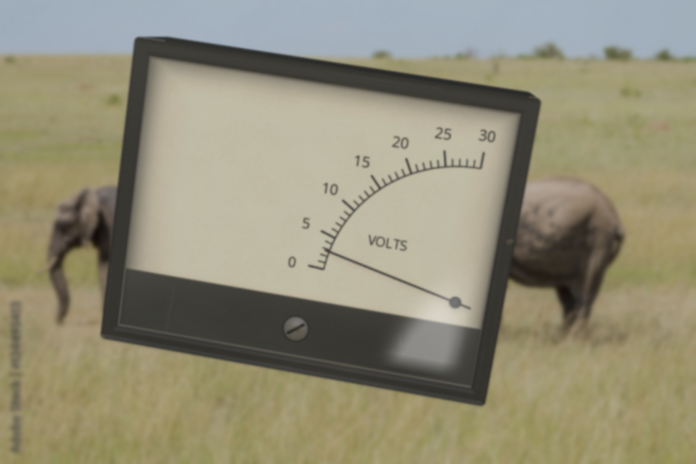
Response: 3 V
